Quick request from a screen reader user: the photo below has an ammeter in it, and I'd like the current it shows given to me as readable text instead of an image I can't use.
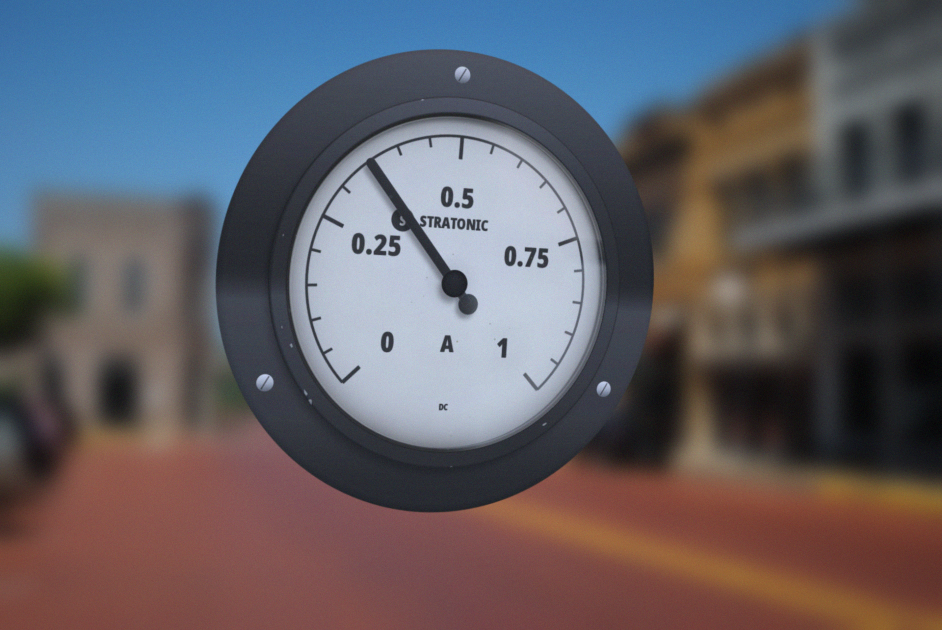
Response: 0.35 A
